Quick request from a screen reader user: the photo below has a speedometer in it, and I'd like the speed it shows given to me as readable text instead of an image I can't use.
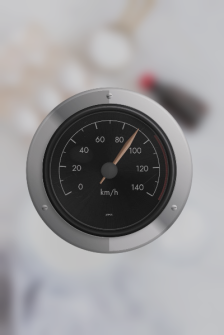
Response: 90 km/h
